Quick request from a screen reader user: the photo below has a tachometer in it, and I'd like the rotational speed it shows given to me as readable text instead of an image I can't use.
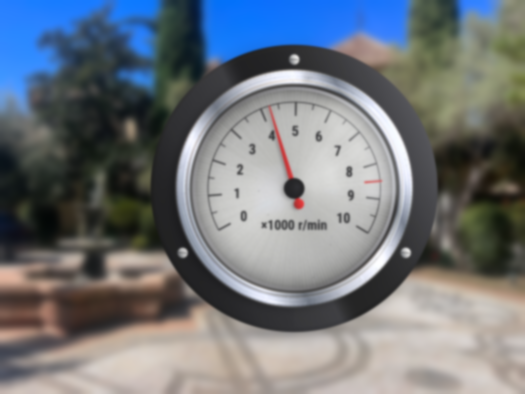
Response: 4250 rpm
